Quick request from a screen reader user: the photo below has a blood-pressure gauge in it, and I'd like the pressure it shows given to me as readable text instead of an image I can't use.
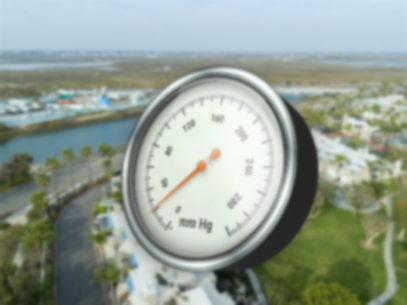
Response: 20 mmHg
